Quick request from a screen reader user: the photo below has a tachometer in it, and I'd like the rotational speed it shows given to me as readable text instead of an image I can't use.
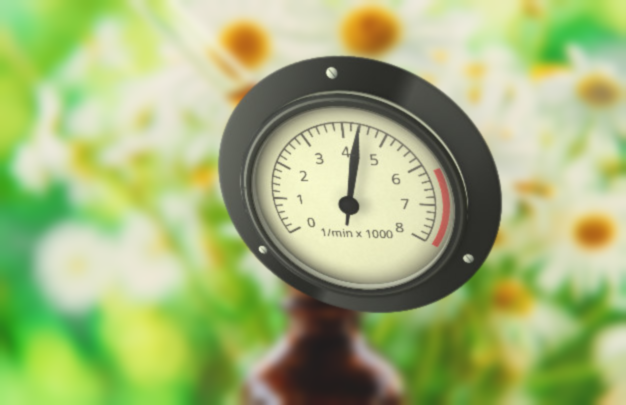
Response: 4400 rpm
